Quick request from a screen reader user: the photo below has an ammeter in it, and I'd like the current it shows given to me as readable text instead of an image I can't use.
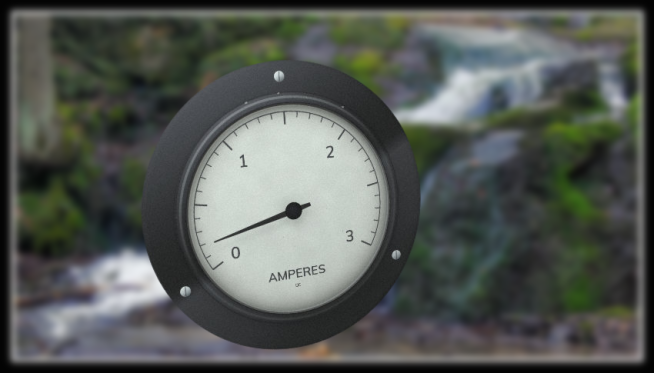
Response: 0.2 A
